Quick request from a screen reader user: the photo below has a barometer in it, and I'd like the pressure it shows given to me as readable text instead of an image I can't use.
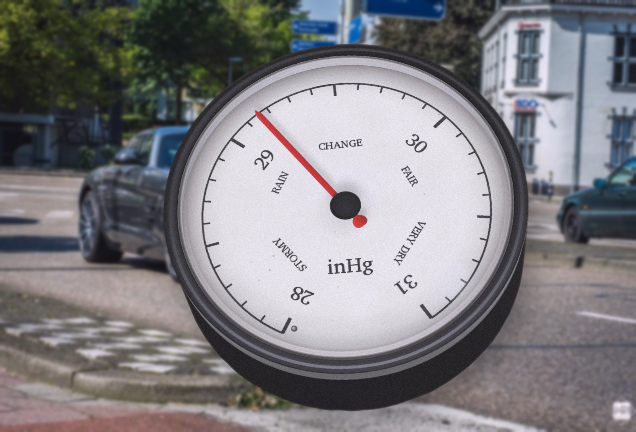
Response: 29.15 inHg
